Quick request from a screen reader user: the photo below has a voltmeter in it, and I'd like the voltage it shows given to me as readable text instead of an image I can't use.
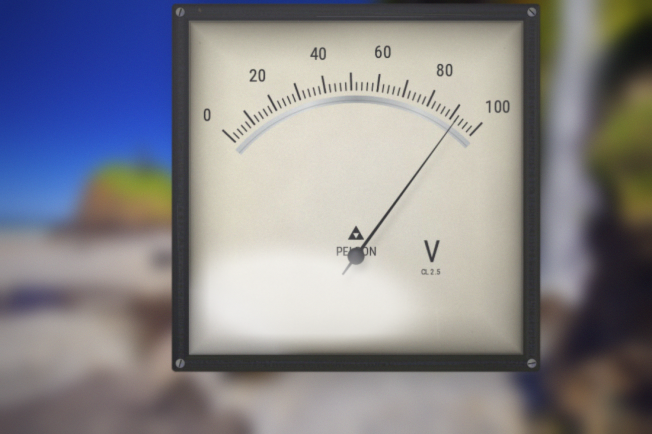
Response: 92 V
